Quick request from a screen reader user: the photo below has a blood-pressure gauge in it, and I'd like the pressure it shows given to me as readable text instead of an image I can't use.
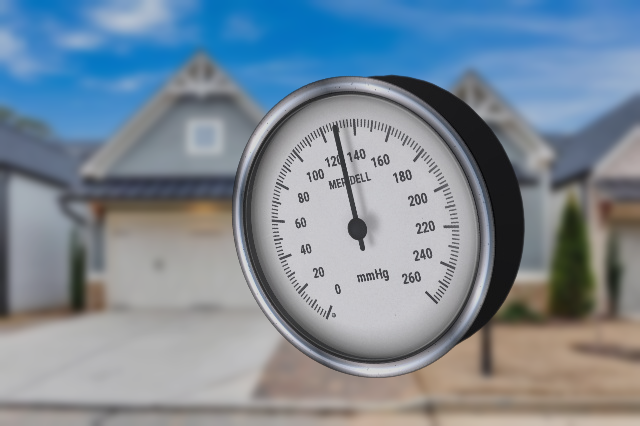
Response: 130 mmHg
